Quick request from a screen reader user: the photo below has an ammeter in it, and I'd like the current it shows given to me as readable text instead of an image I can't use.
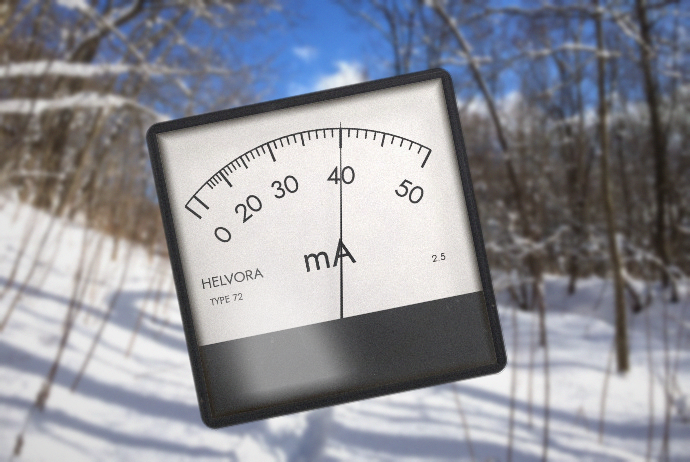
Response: 40 mA
